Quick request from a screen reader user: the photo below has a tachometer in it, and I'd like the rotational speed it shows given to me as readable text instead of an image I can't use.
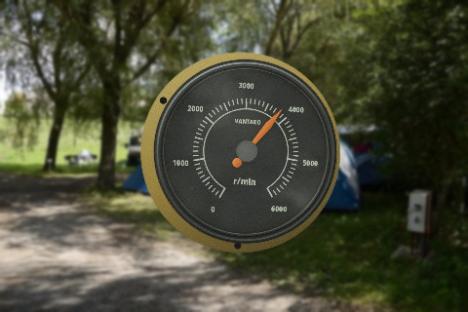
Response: 3800 rpm
